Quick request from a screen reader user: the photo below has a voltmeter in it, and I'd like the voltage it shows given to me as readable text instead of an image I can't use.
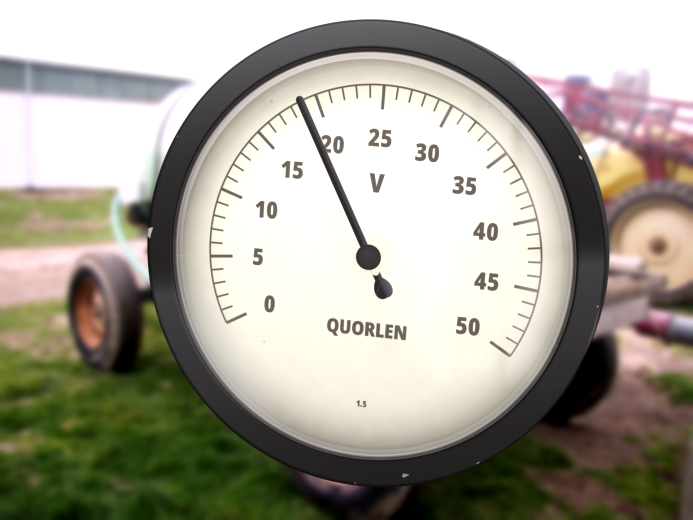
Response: 19 V
